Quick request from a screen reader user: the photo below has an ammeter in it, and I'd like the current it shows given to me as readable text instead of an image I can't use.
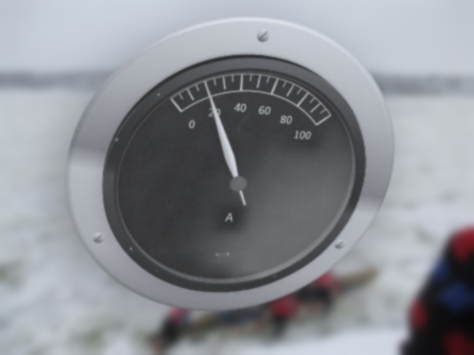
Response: 20 A
